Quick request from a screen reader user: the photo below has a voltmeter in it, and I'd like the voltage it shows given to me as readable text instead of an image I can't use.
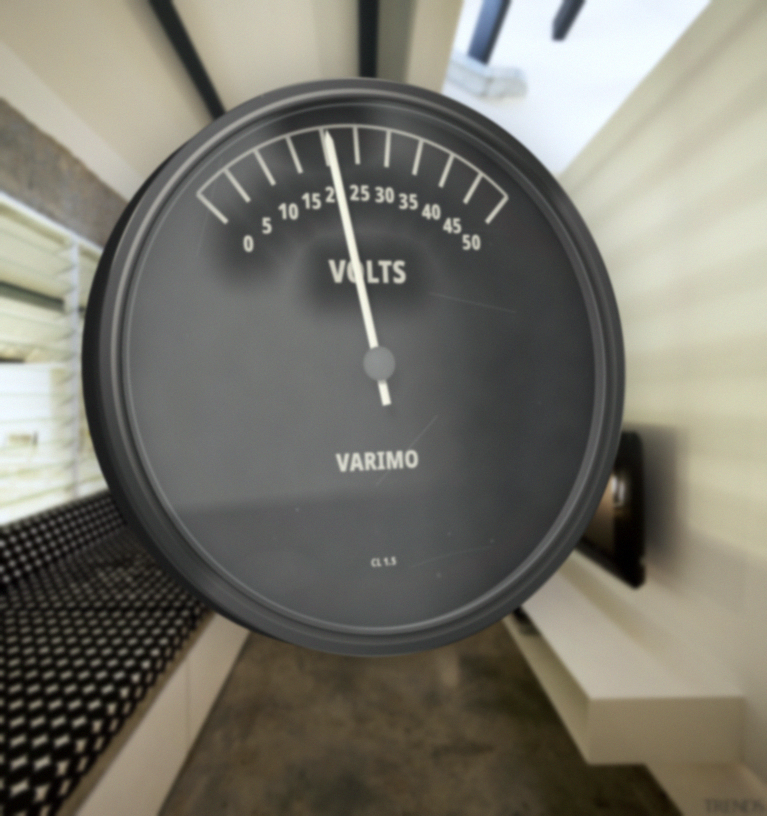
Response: 20 V
